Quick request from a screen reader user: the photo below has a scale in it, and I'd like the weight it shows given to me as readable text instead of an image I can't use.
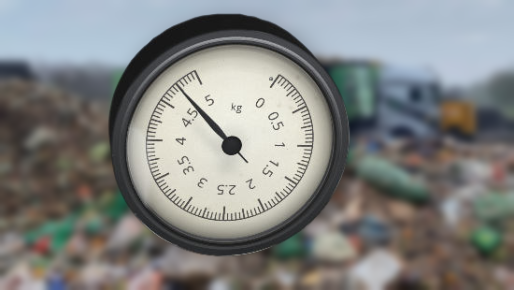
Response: 4.75 kg
